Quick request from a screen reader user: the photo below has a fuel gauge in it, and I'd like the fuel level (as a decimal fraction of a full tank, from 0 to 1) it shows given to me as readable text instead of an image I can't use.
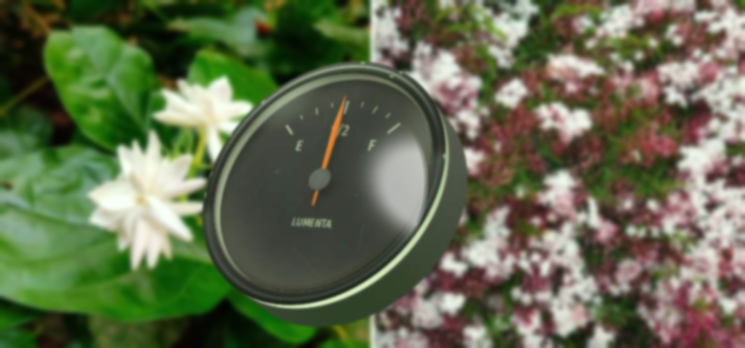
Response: 0.5
